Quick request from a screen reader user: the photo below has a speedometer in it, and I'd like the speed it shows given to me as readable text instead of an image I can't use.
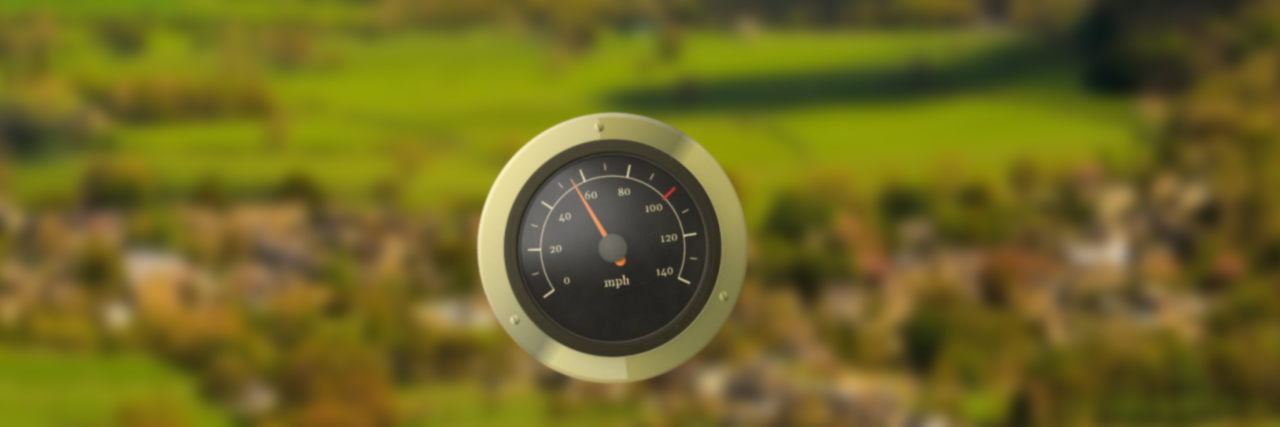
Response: 55 mph
